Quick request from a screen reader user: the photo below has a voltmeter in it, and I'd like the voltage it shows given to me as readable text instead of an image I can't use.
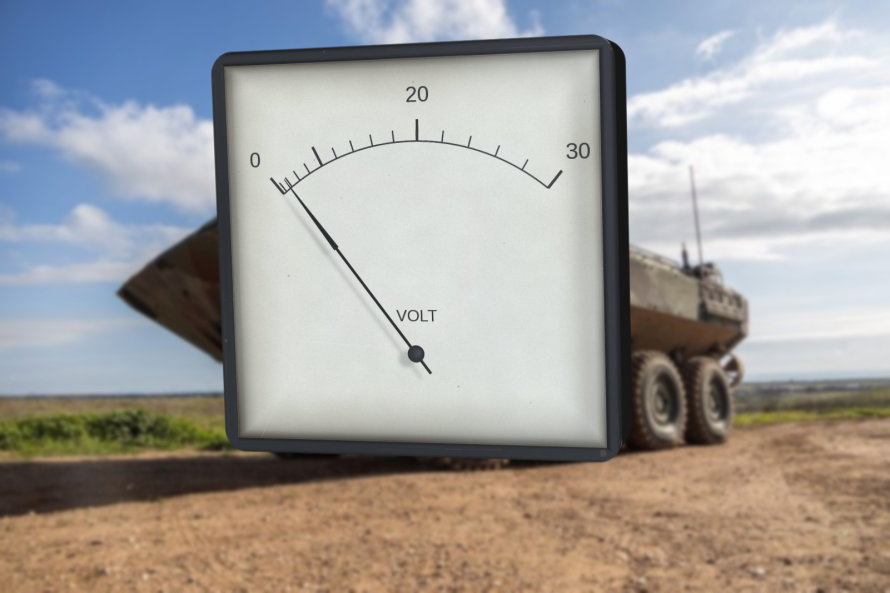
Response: 4 V
